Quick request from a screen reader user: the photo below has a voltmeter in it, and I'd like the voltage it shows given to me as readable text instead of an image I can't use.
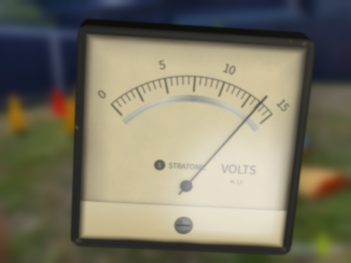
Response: 13.5 V
